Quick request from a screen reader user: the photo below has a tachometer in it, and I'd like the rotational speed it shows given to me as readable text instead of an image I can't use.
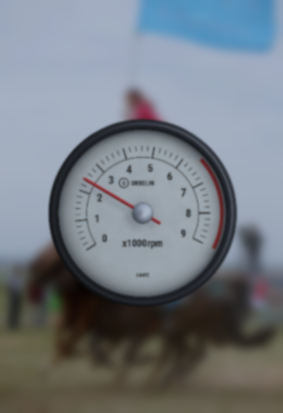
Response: 2400 rpm
